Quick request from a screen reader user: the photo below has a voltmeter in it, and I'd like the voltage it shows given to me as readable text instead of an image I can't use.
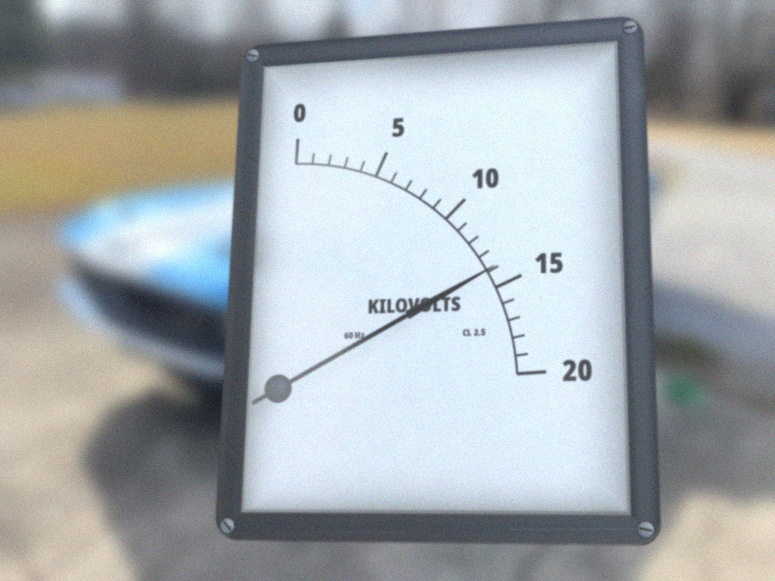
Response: 14 kV
